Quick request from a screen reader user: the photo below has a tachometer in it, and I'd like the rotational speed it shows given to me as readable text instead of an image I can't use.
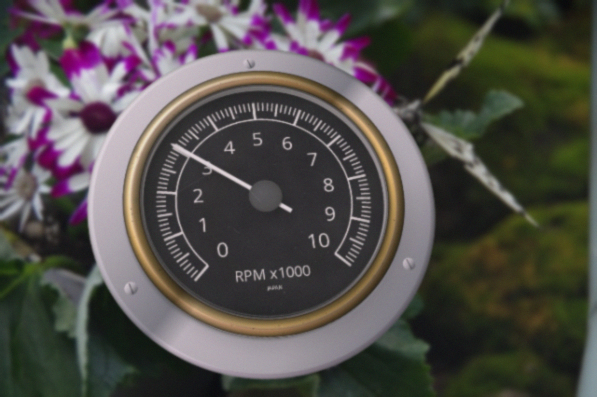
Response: 3000 rpm
